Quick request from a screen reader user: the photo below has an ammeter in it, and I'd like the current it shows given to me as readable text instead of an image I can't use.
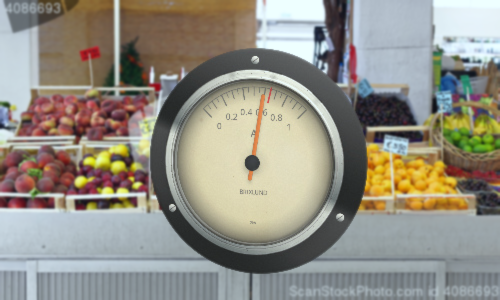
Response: 0.6 A
